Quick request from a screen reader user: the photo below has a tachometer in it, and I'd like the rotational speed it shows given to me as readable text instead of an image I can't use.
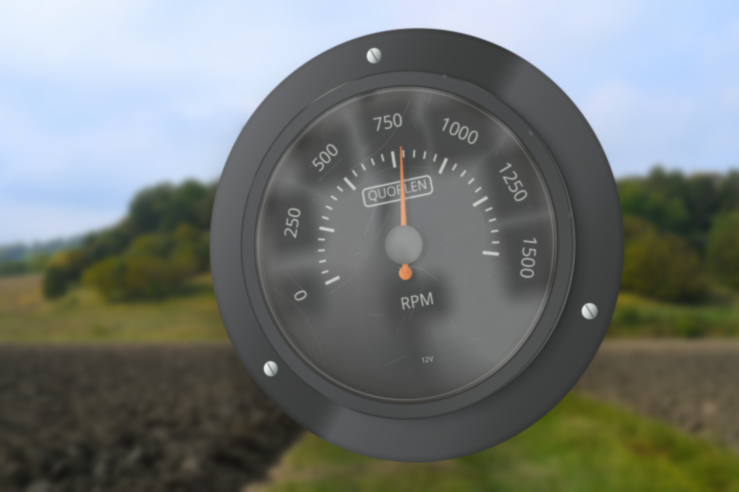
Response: 800 rpm
